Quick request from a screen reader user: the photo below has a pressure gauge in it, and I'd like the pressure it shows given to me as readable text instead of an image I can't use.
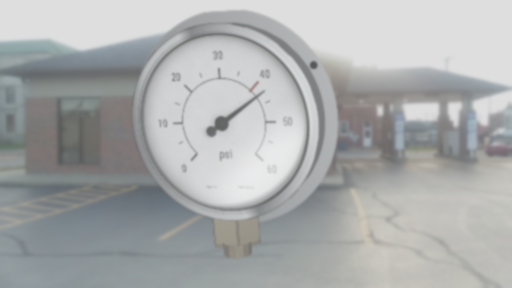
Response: 42.5 psi
